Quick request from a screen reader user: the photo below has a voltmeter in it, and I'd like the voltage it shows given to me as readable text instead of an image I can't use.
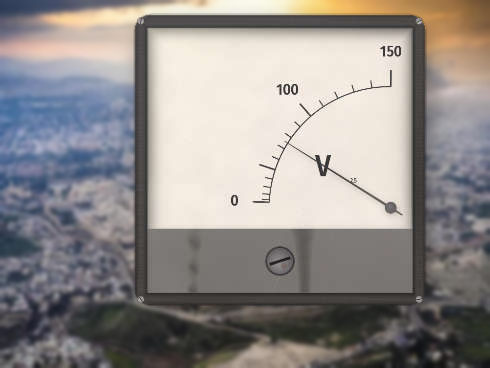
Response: 75 V
